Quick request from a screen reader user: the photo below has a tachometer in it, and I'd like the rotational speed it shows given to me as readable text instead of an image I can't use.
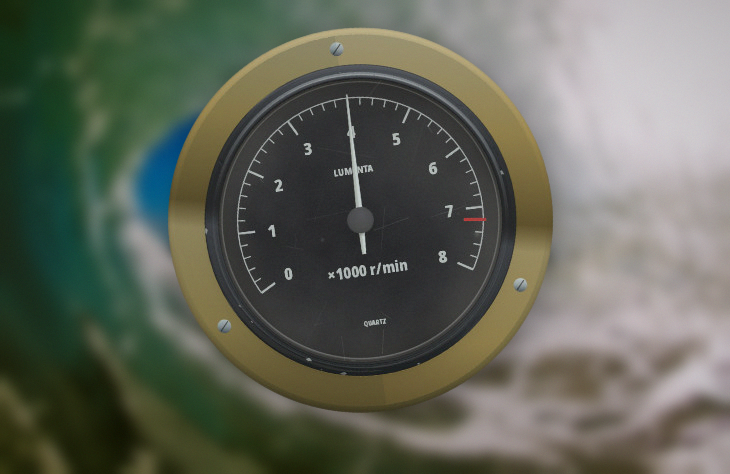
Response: 4000 rpm
